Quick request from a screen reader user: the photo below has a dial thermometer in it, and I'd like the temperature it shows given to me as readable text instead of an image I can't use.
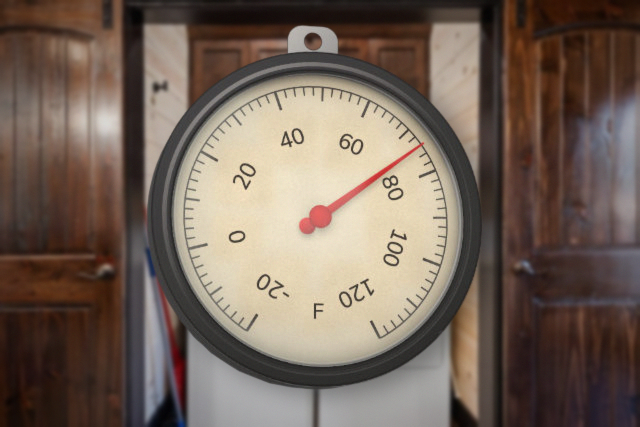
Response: 74 °F
